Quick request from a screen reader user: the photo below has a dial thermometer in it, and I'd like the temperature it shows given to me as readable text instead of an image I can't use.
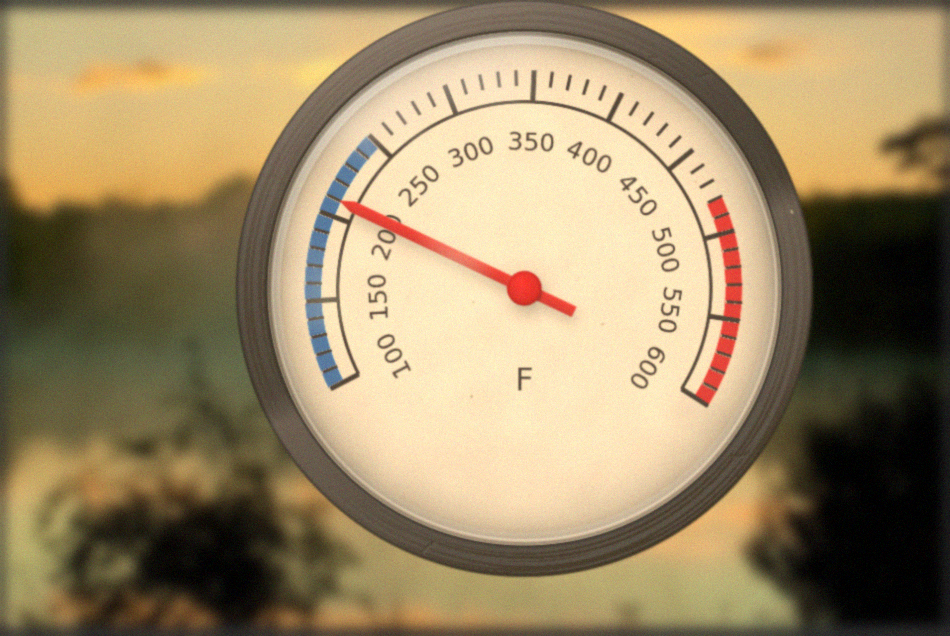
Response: 210 °F
